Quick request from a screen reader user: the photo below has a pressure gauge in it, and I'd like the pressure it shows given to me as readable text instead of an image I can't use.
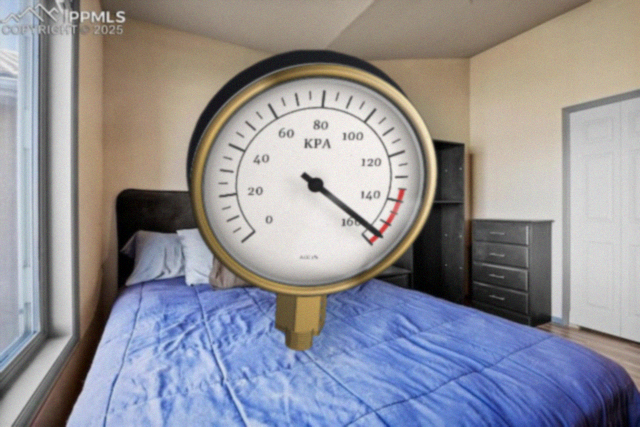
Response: 155 kPa
